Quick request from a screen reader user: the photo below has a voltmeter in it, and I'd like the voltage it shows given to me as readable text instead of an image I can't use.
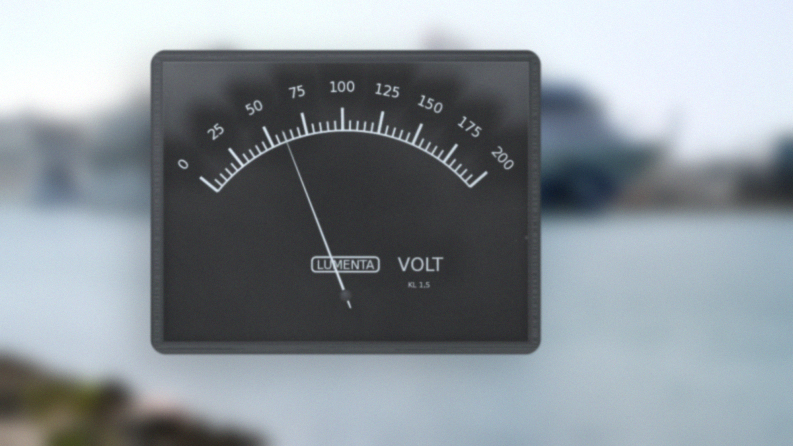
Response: 60 V
